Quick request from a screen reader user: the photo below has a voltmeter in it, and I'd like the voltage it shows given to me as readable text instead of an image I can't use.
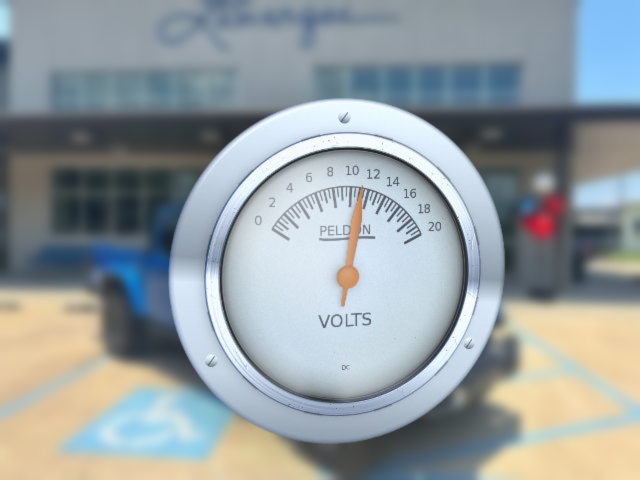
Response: 11 V
